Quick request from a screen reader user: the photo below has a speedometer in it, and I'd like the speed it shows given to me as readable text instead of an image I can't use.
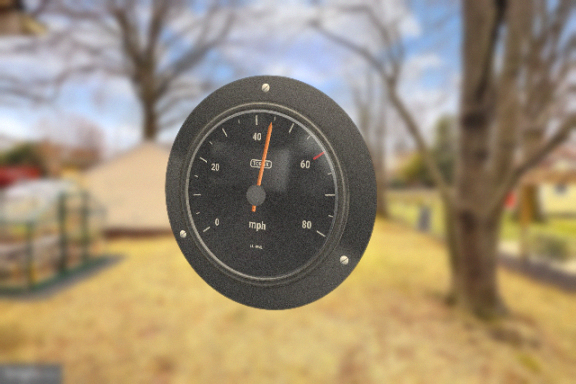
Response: 45 mph
